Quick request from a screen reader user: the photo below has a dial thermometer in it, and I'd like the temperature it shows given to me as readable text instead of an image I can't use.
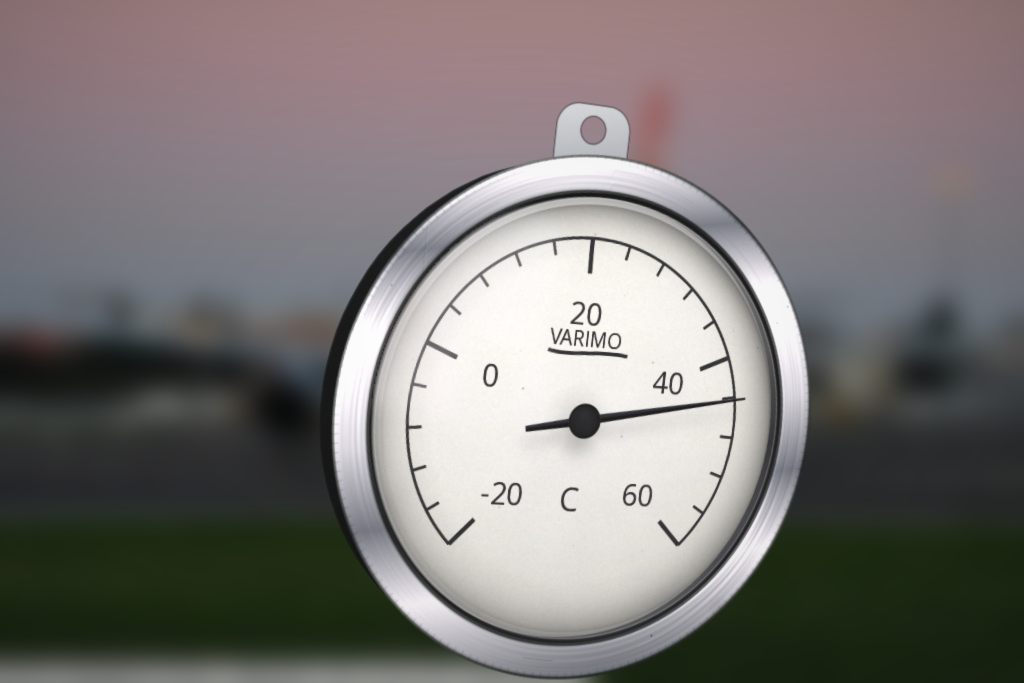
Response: 44 °C
